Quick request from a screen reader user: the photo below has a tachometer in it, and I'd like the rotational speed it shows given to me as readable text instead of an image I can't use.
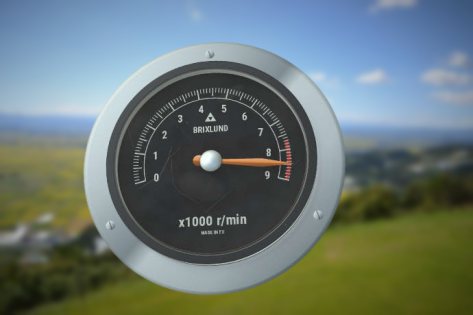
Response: 8500 rpm
